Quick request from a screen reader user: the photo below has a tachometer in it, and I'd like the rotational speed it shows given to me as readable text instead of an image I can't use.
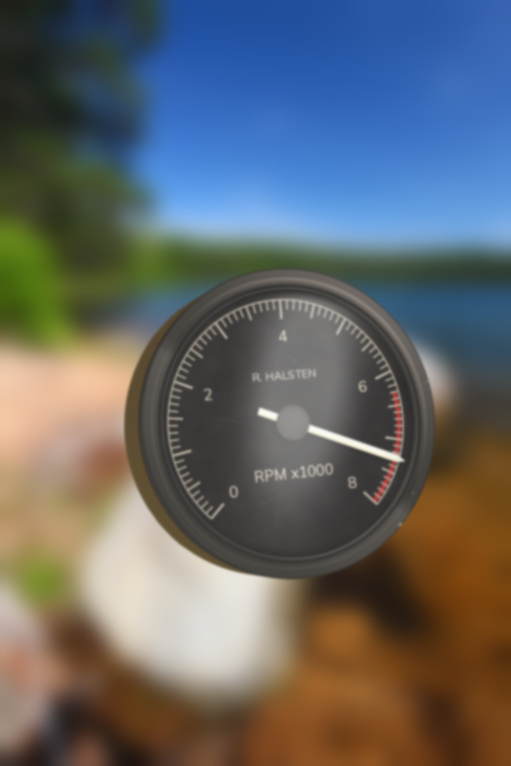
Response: 7300 rpm
